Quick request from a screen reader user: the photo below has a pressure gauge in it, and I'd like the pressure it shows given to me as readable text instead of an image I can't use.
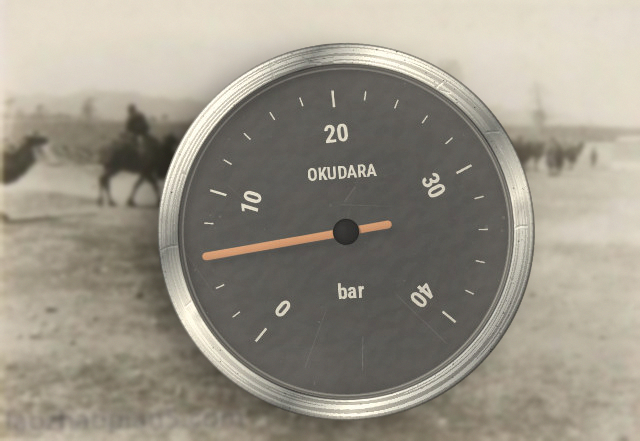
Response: 6 bar
